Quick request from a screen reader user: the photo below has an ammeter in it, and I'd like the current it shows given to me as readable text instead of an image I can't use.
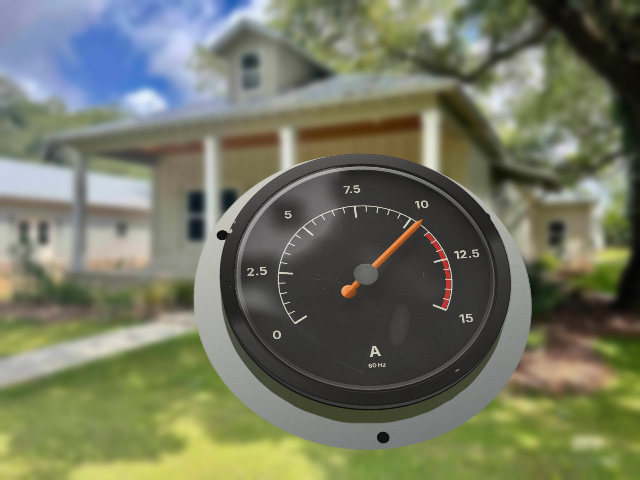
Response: 10.5 A
